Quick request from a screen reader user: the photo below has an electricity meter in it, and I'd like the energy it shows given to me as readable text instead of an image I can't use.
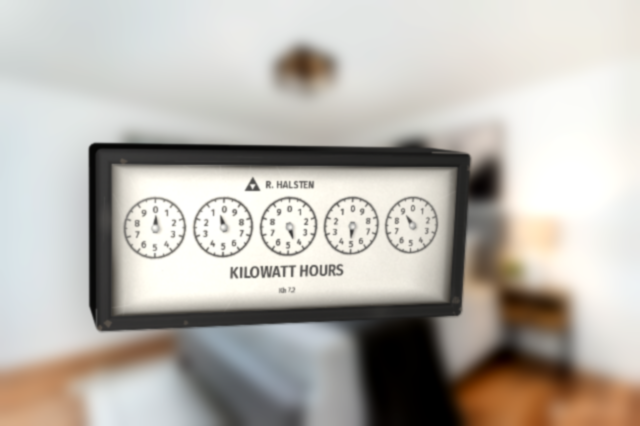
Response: 449 kWh
